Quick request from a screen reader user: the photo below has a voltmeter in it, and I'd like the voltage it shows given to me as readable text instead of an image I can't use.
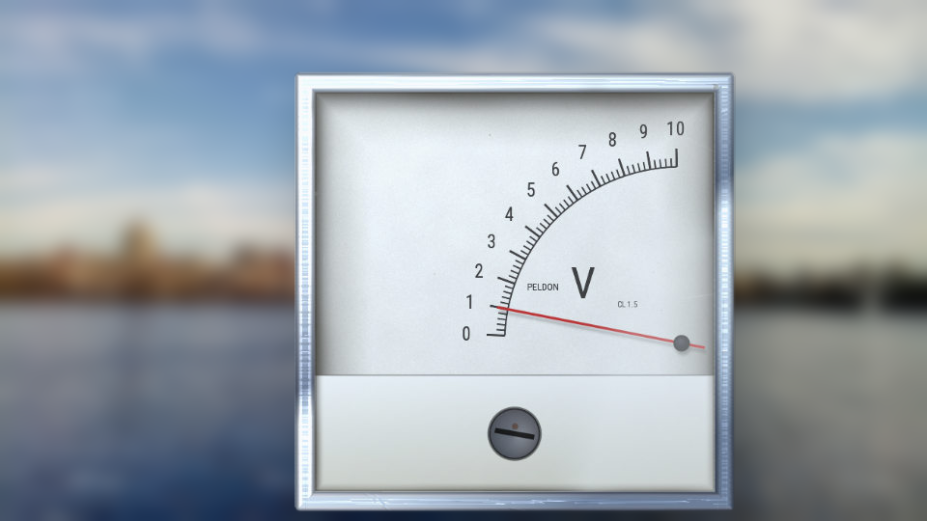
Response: 1 V
